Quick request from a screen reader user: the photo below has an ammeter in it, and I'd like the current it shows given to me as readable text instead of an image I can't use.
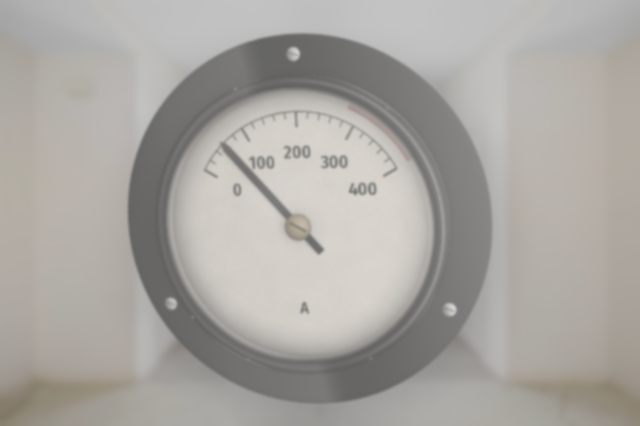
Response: 60 A
